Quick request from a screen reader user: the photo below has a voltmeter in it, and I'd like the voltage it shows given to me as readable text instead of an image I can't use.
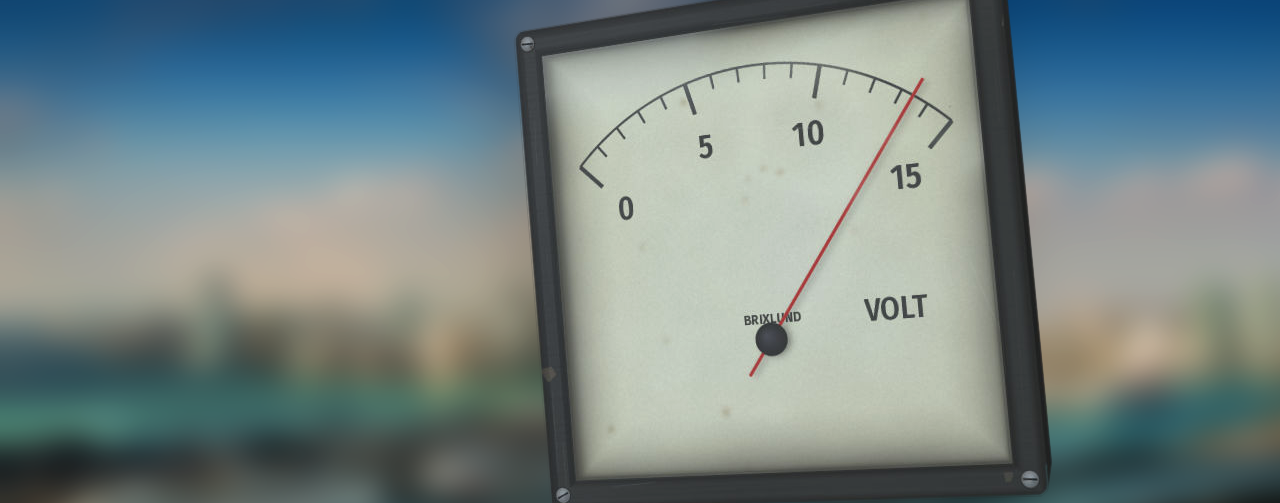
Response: 13.5 V
